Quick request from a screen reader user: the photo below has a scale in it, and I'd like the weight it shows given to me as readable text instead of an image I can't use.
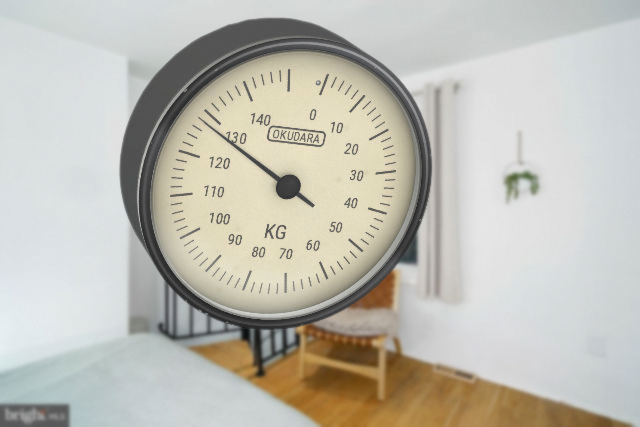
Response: 128 kg
